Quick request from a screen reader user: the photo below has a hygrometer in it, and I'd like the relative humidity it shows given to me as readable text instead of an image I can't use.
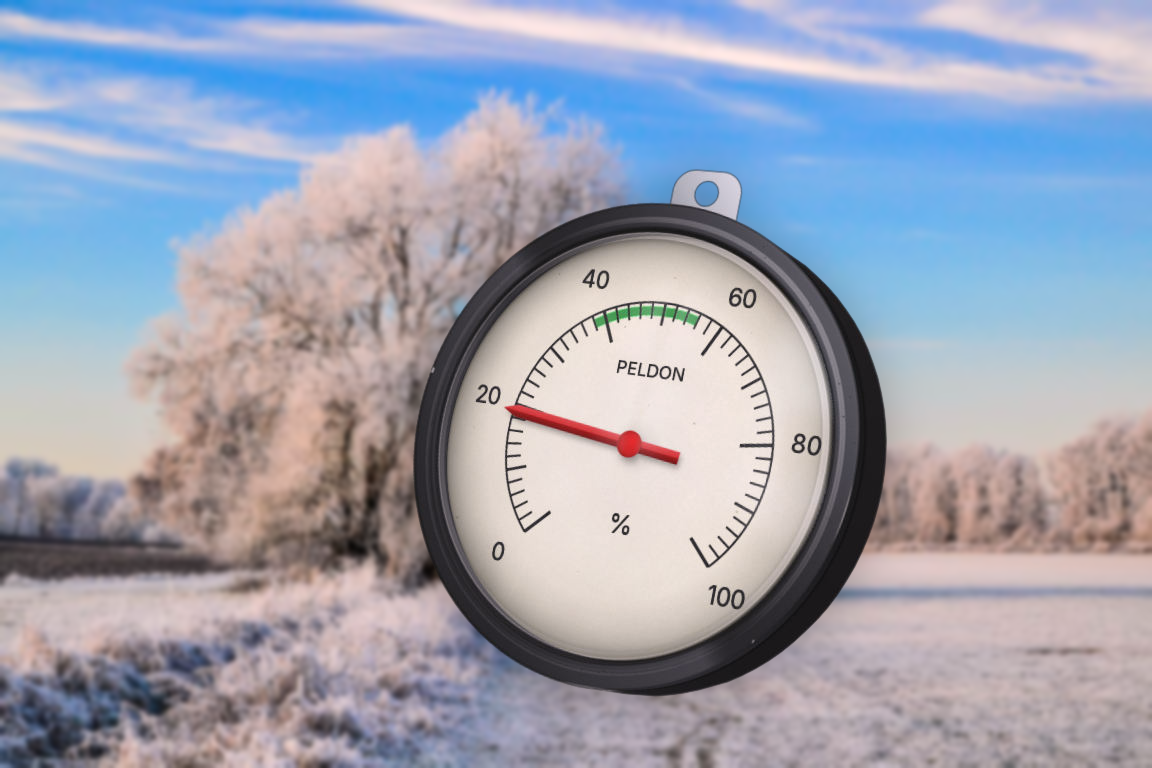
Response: 19 %
